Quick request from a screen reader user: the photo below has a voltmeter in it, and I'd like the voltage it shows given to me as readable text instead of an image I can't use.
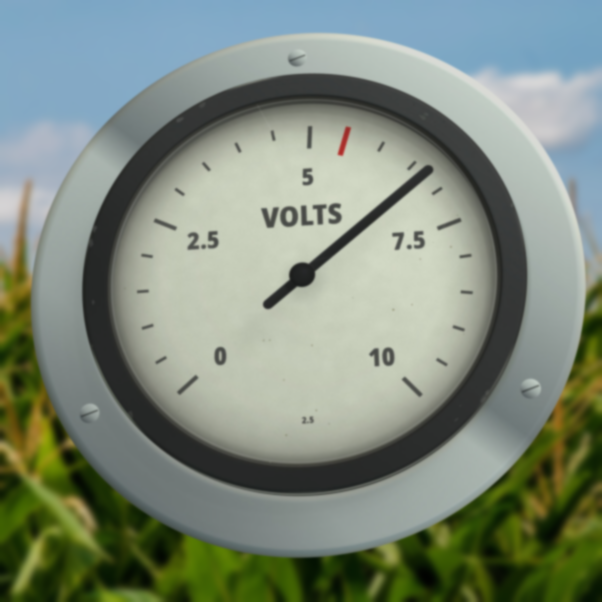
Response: 6.75 V
